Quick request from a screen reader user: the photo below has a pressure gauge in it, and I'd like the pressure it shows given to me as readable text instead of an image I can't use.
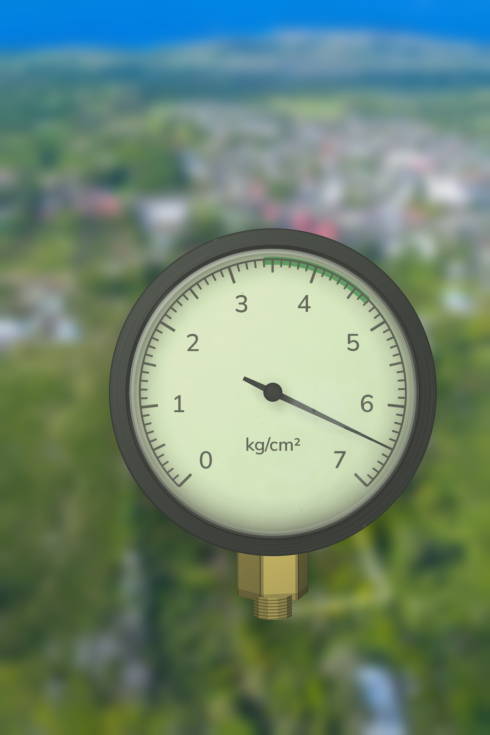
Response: 6.5 kg/cm²
